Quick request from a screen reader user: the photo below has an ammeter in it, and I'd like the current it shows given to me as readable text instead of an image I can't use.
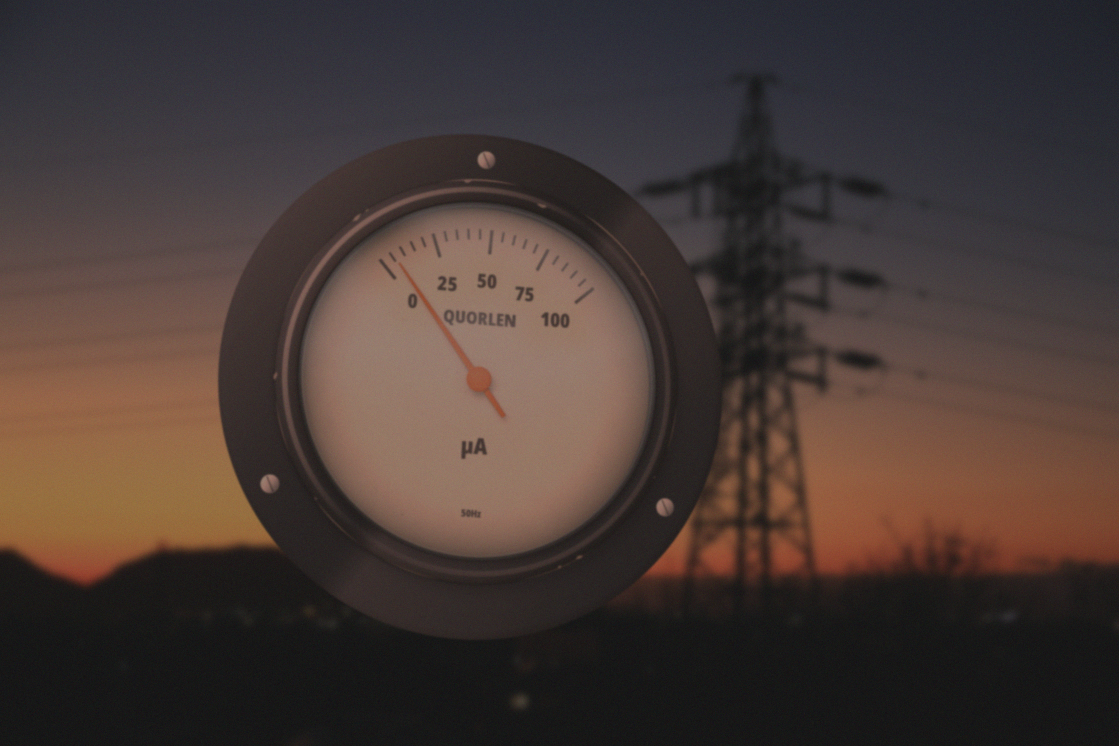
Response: 5 µA
